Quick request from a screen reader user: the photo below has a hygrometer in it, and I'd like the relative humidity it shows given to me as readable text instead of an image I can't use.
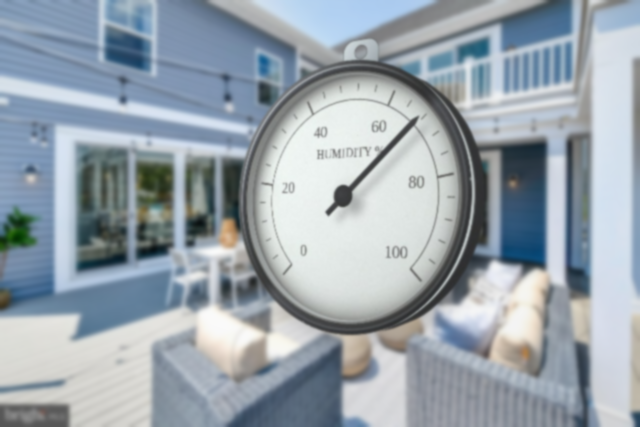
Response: 68 %
